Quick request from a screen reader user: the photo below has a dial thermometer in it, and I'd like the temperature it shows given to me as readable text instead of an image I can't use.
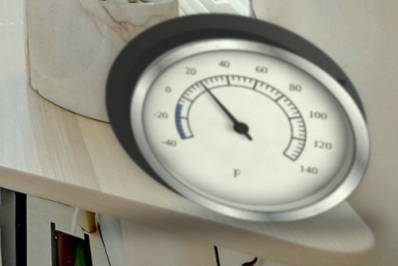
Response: 20 °F
